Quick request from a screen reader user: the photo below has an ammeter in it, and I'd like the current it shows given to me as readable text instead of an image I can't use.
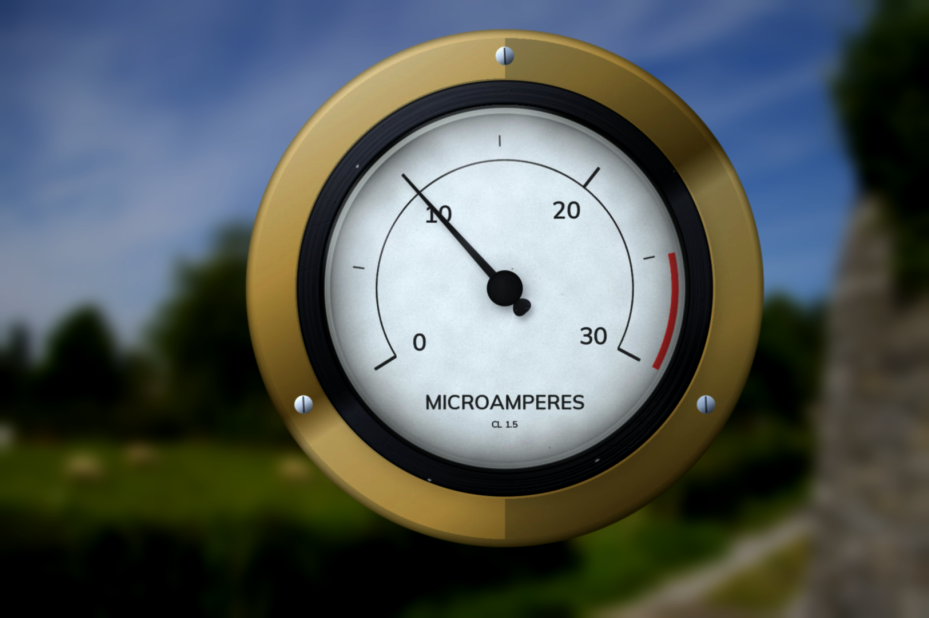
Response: 10 µA
